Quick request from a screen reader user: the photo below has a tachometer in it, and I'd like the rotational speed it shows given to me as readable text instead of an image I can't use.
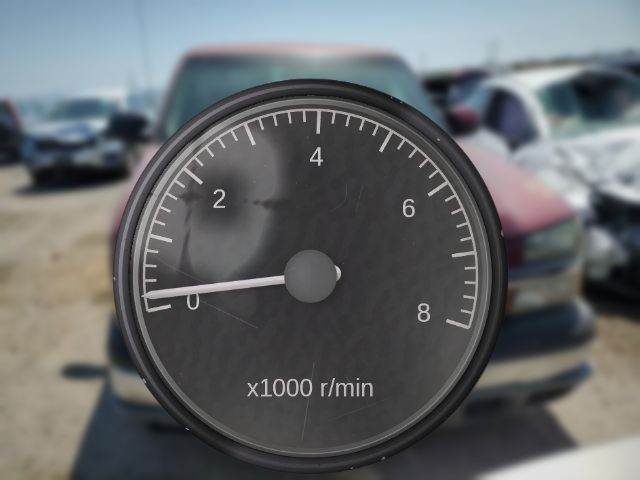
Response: 200 rpm
